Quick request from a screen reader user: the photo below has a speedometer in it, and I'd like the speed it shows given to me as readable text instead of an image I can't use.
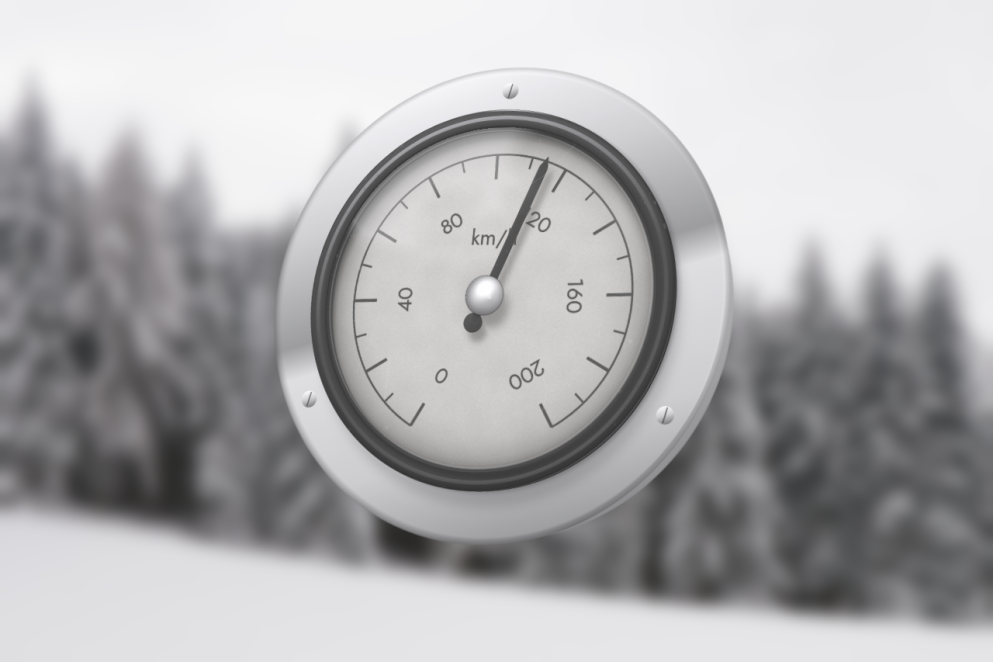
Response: 115 km/h
